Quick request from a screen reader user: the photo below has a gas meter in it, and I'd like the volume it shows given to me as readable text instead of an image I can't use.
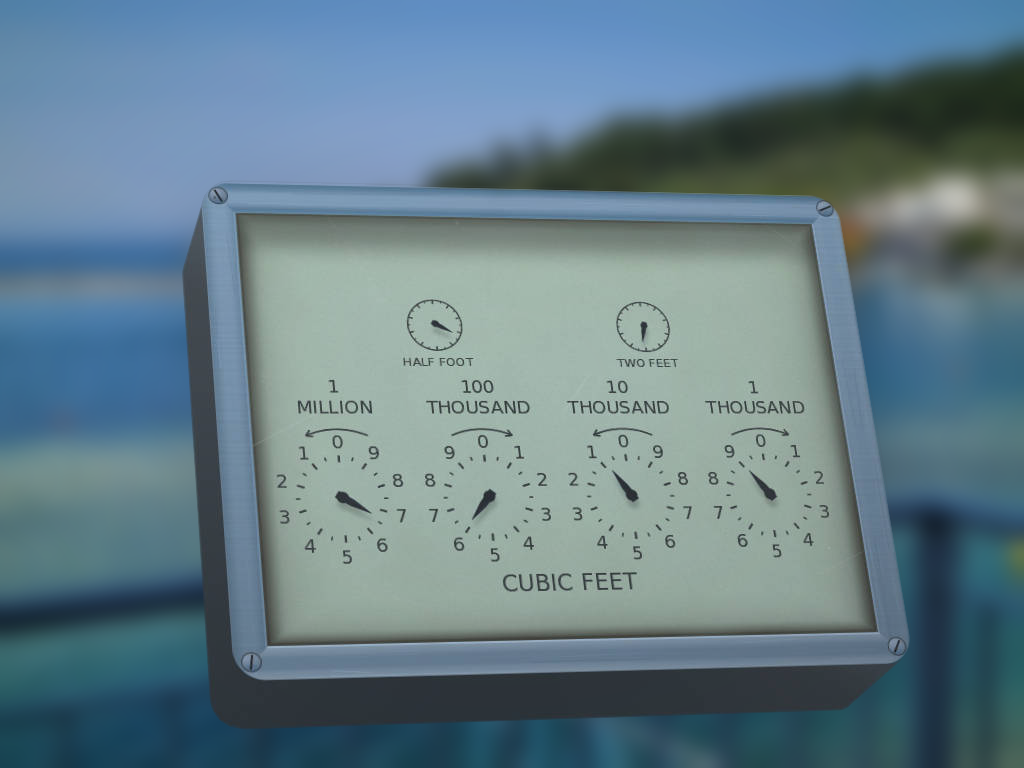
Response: 660900 ft³
